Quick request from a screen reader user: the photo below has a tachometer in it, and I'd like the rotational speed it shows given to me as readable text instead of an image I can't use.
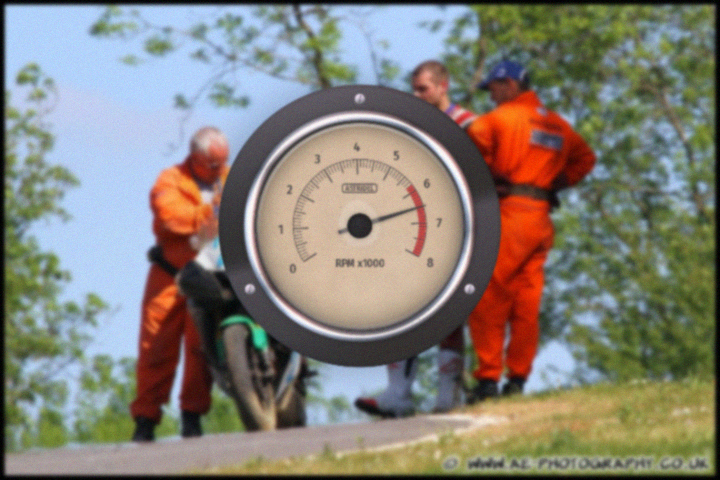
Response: 6500 rpm
